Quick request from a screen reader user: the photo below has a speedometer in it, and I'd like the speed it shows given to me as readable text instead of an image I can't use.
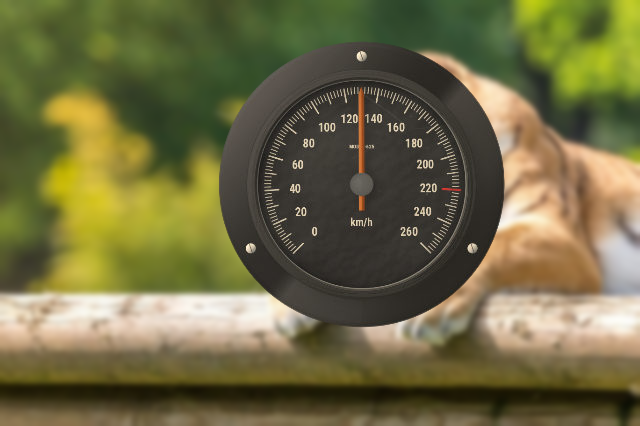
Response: 130 km/h
